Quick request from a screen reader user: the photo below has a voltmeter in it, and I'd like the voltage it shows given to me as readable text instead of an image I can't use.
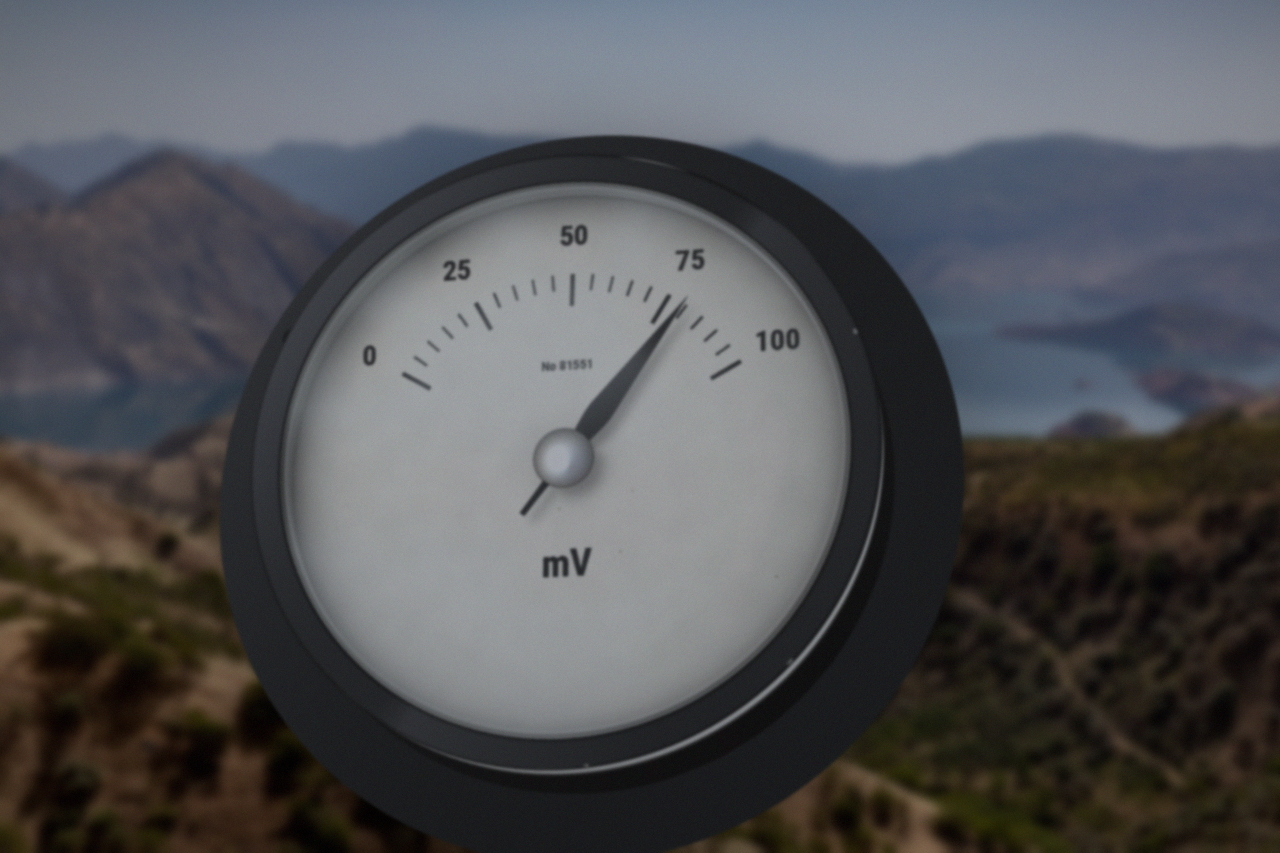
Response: 80 mV
